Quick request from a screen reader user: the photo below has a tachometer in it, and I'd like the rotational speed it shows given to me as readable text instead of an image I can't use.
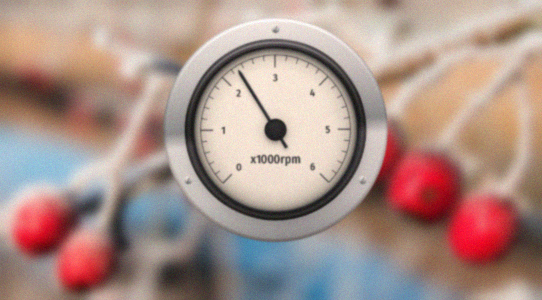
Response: 2300 rpm
